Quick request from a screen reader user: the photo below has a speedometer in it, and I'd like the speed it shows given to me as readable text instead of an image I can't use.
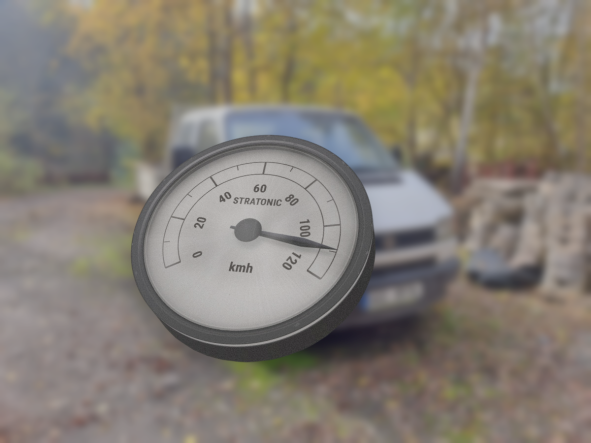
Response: 110 km/h
